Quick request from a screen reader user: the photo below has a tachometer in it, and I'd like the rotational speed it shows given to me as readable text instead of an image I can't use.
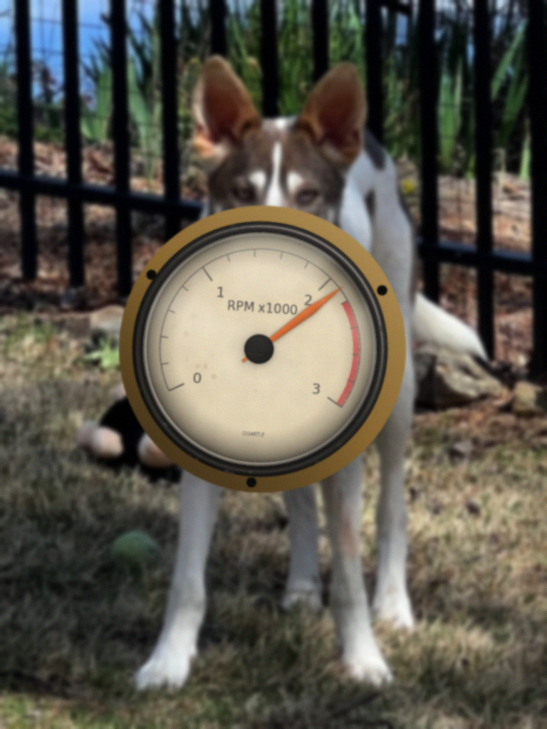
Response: 2100 rpm
